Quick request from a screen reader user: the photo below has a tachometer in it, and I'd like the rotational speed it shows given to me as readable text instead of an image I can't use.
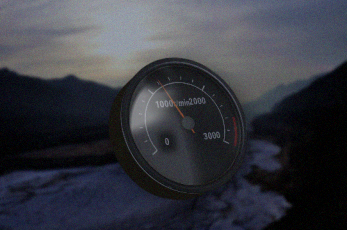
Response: 1200 rpm
